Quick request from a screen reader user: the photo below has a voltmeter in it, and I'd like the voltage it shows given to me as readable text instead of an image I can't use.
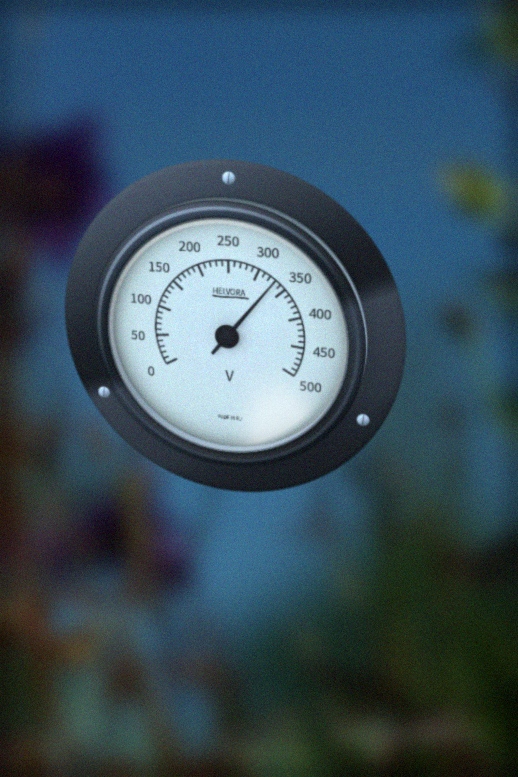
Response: 330 V
